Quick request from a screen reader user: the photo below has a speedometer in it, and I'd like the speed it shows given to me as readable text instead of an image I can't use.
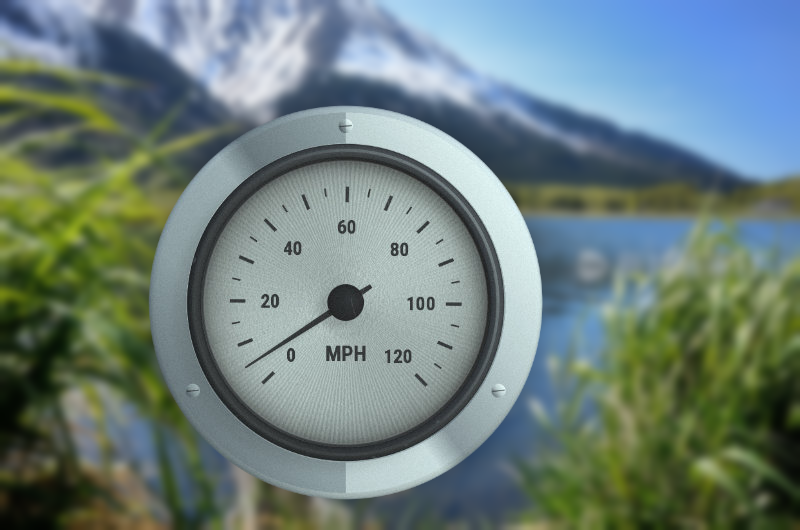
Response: 5 mph
